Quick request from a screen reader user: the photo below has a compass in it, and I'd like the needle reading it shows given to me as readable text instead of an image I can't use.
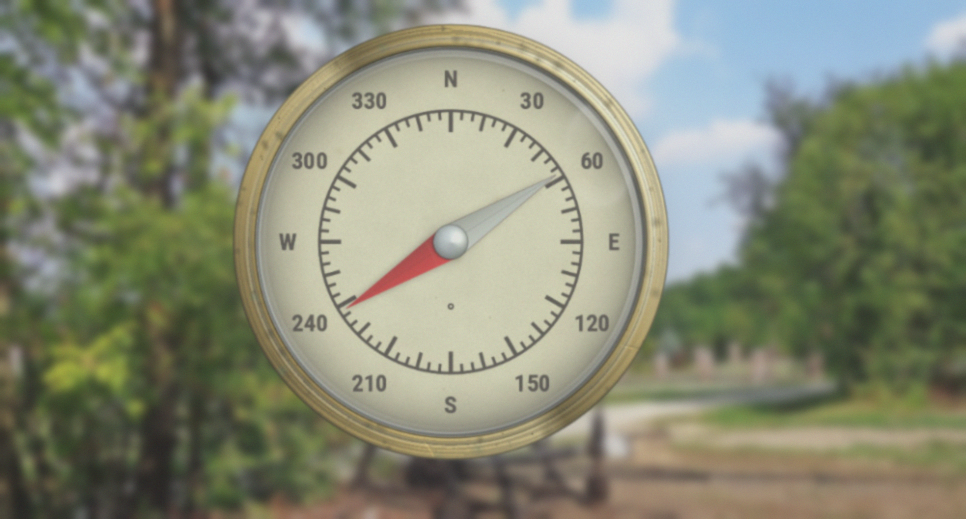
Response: 237.5 °
